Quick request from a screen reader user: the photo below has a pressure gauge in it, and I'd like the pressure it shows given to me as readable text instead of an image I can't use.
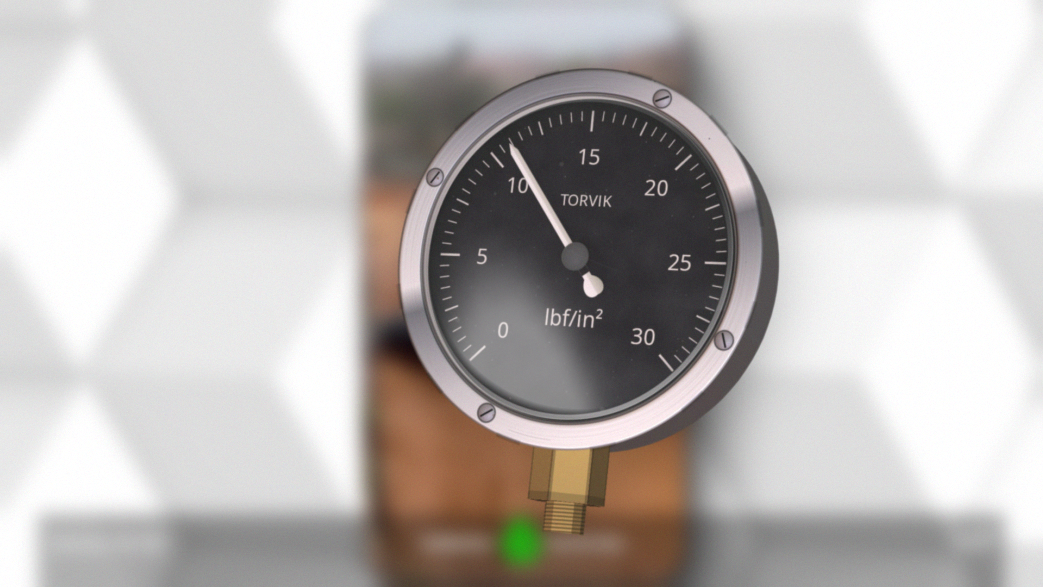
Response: 11 psi
